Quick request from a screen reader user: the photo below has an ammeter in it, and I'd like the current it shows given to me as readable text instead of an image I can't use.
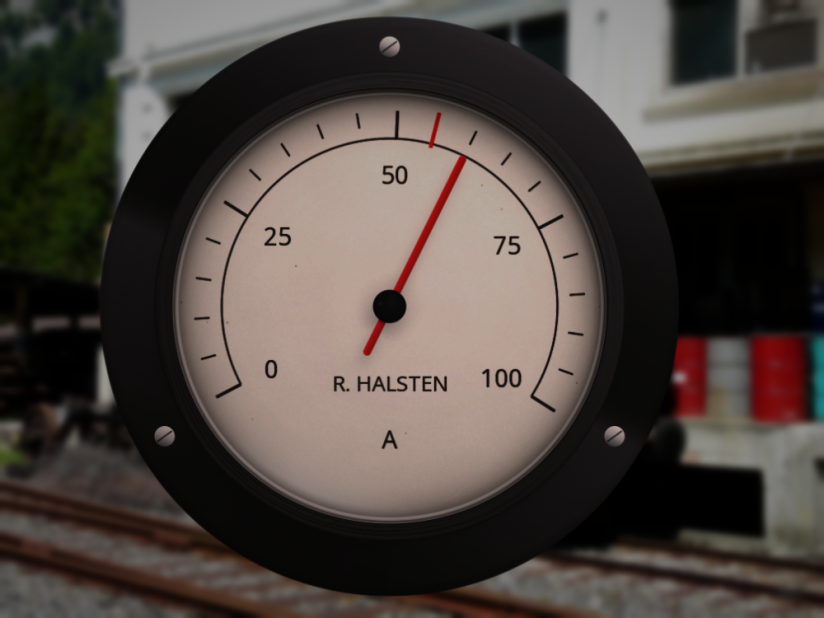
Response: 60 A
